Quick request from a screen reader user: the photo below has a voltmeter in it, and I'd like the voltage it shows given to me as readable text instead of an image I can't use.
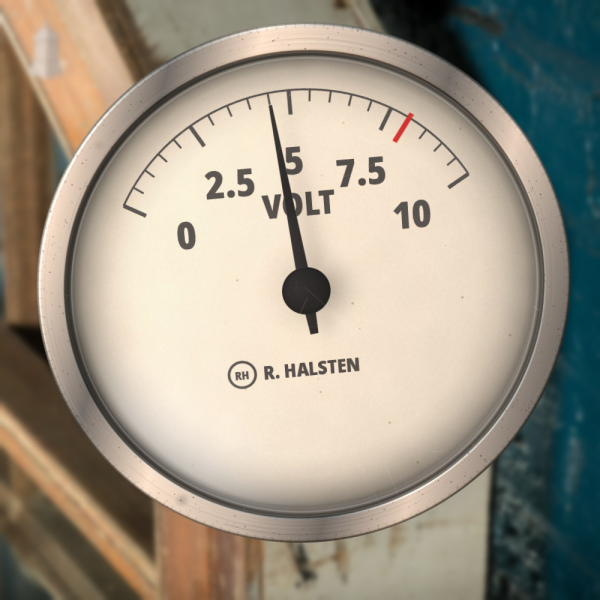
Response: 4.5 V
